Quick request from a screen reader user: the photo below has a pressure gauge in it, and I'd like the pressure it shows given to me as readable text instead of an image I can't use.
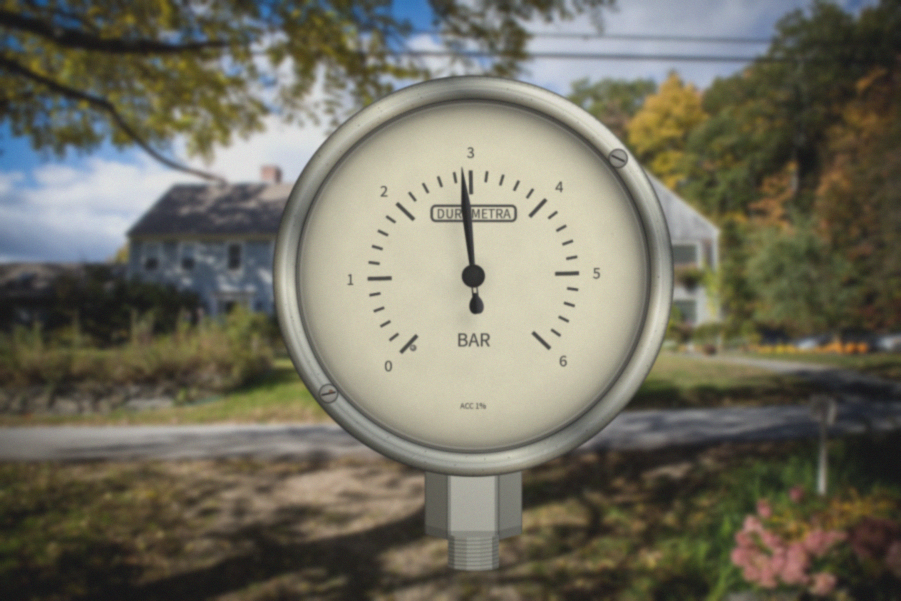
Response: 2.9 bar
